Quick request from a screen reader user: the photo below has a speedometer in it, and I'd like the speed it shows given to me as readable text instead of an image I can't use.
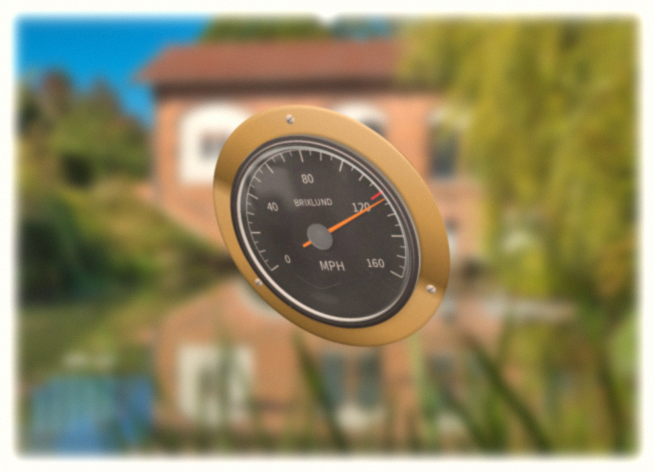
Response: 122.5 mph
